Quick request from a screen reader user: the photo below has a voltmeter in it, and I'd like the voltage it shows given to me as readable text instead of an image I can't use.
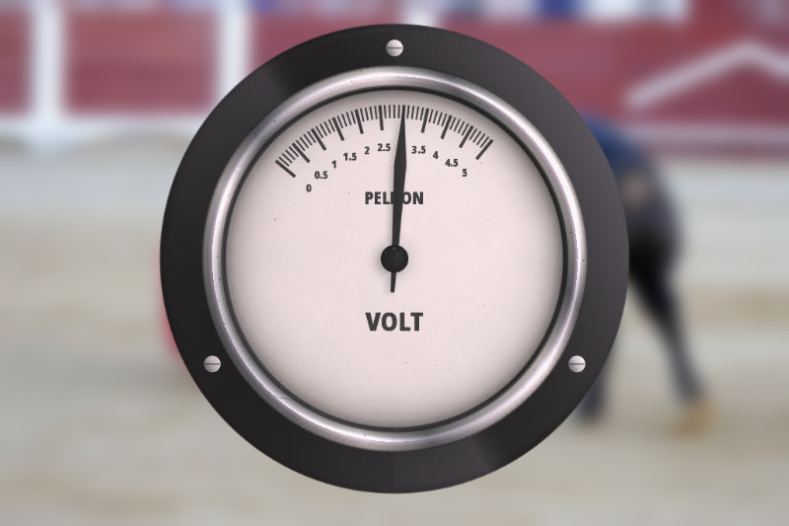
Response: 3 V
